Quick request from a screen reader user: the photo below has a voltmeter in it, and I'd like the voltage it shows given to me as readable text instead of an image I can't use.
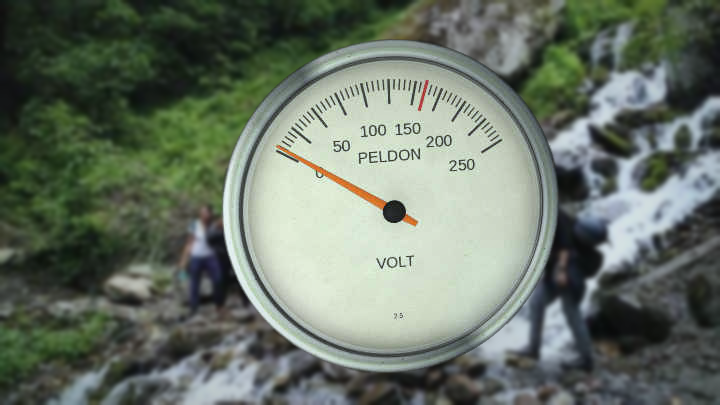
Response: 5 V
